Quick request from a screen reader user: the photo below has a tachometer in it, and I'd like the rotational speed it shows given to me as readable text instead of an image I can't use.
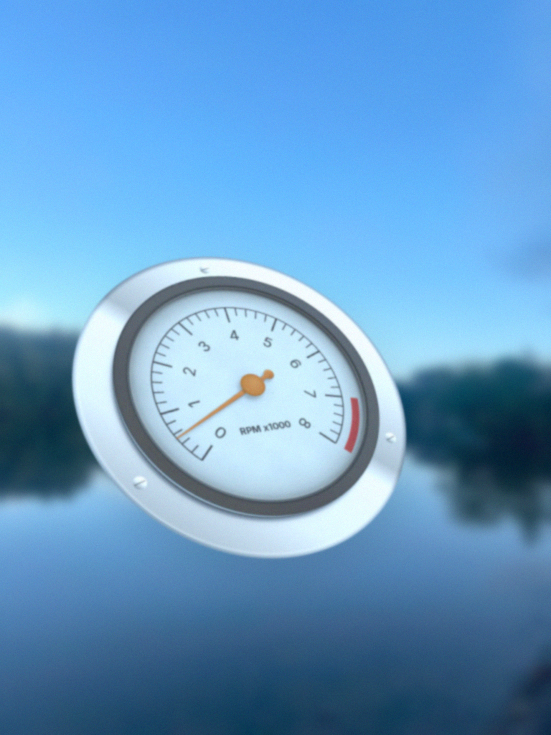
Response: 500 rpm
